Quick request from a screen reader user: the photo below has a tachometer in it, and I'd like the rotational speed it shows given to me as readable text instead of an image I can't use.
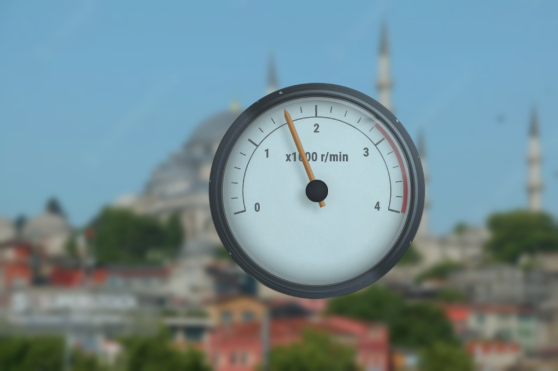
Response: 1600 rpm
